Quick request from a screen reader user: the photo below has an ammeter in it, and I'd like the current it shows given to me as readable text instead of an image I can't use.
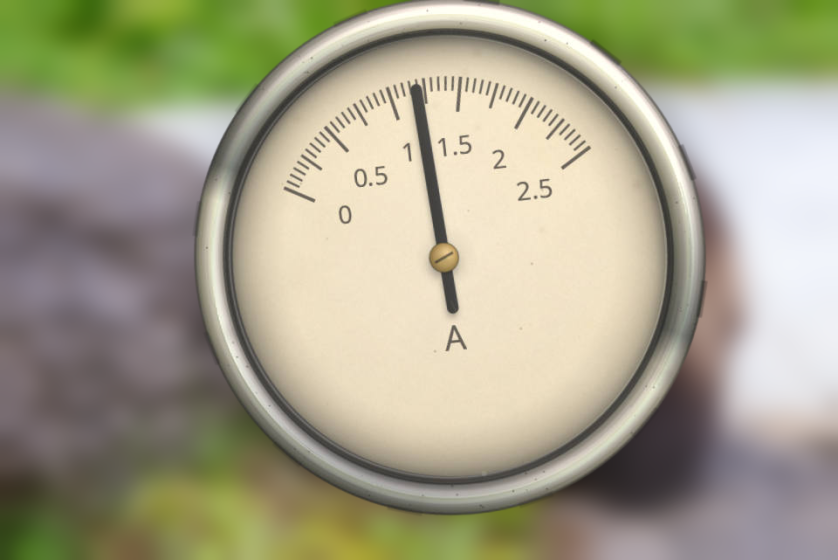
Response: 1.2 A
